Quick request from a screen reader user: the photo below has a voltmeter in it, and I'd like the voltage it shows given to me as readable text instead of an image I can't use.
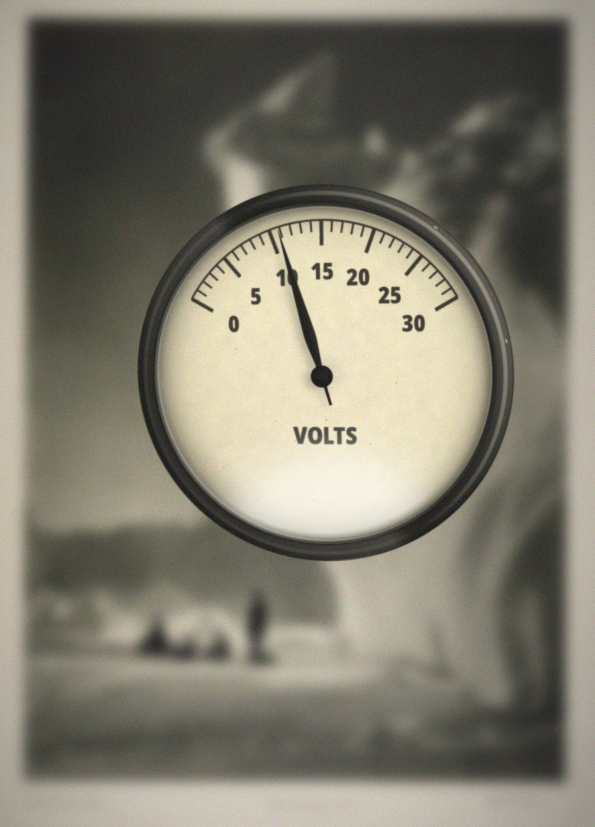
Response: 11 V
